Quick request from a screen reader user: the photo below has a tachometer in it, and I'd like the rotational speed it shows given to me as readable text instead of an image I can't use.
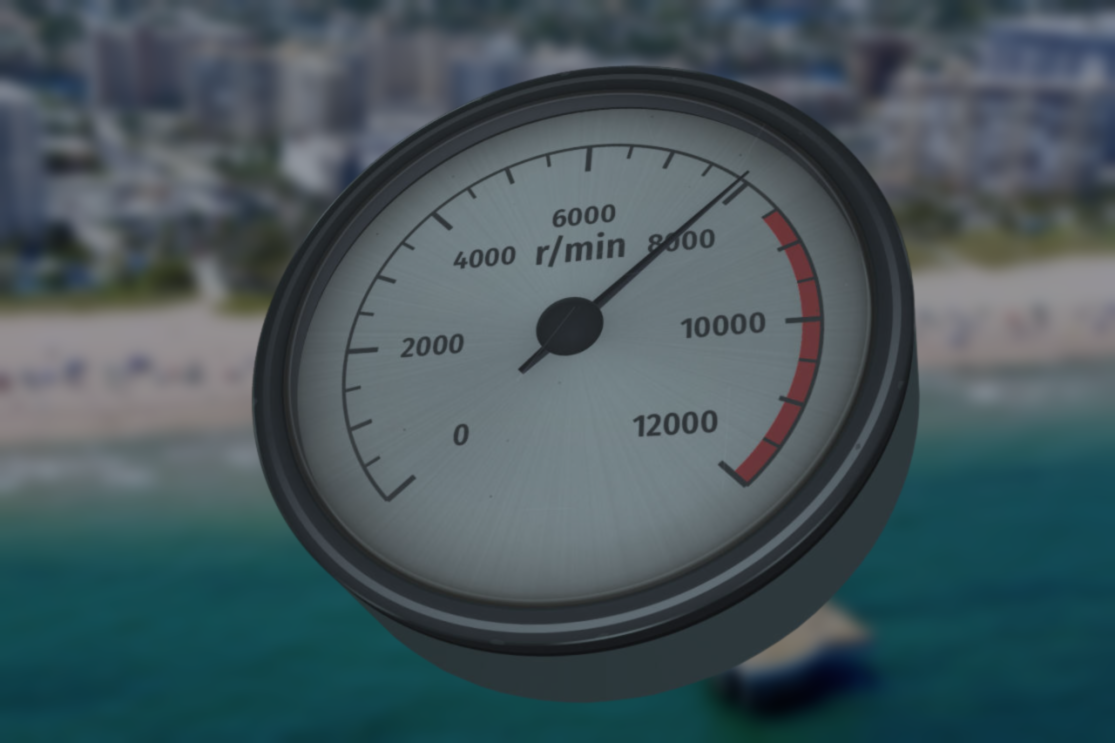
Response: 8000 rpm
